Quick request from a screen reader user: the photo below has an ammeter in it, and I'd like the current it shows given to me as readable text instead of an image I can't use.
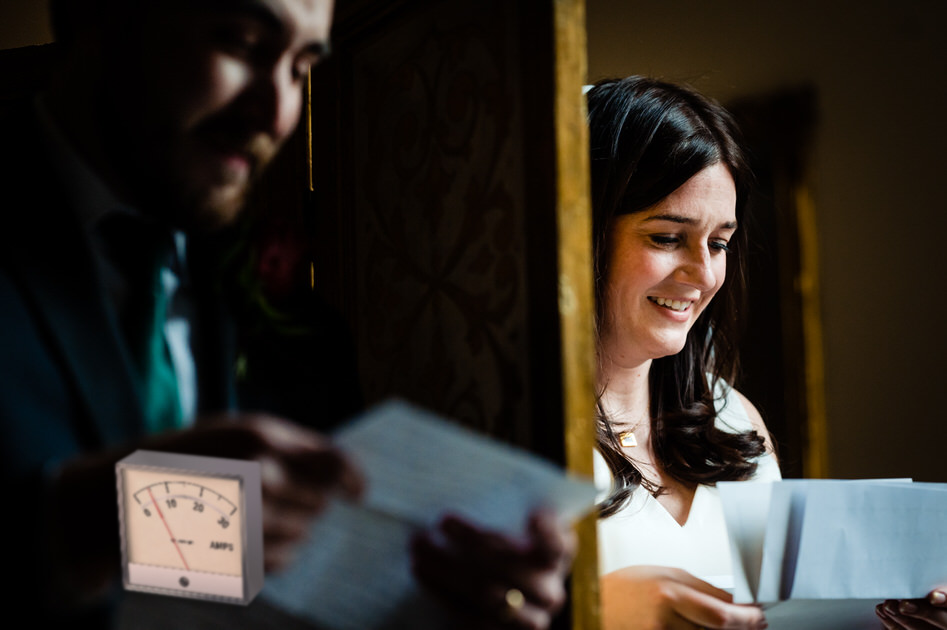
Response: 5 A
